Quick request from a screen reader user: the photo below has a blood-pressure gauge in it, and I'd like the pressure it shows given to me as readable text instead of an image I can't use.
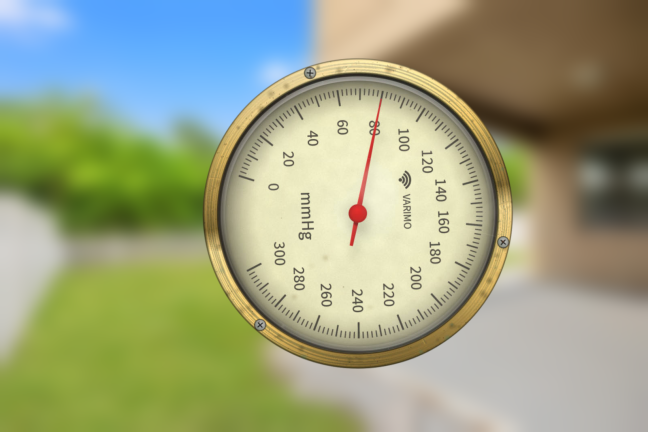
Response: 80 mmHg
